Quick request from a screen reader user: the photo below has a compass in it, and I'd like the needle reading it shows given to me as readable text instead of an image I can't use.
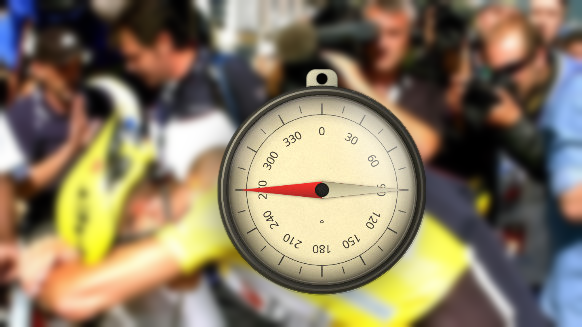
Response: 270 °
